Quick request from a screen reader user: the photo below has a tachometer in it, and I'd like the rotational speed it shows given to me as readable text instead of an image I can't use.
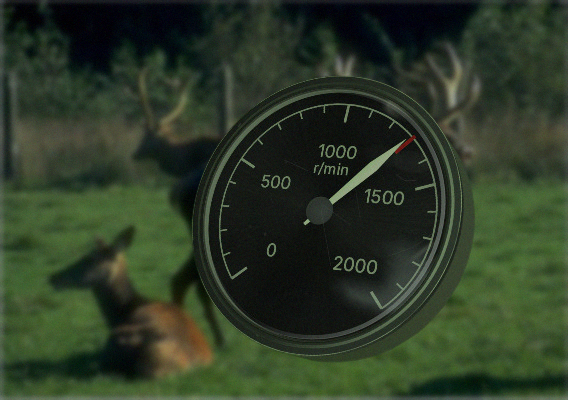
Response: 1300 rpm
